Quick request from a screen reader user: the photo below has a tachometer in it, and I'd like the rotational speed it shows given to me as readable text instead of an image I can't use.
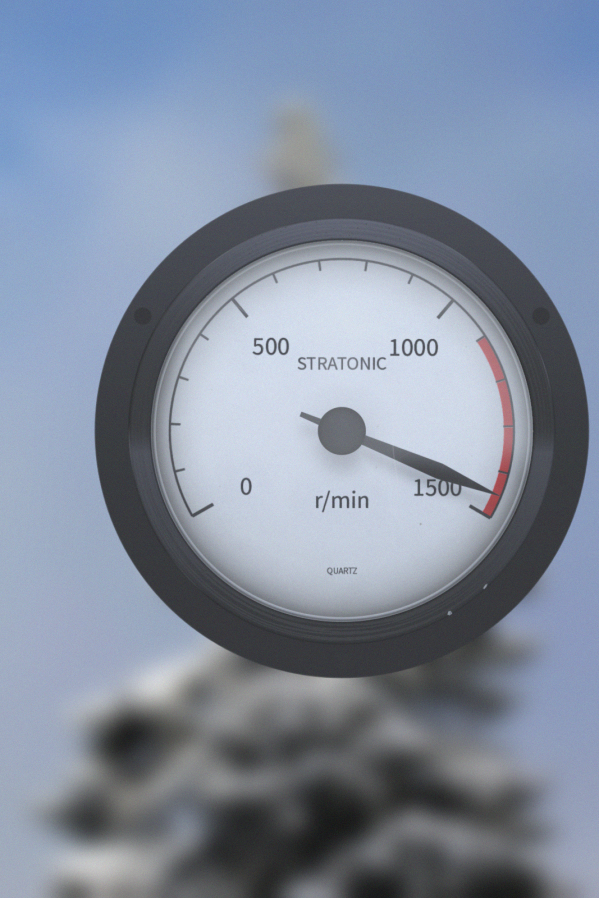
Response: 1450 rpm
